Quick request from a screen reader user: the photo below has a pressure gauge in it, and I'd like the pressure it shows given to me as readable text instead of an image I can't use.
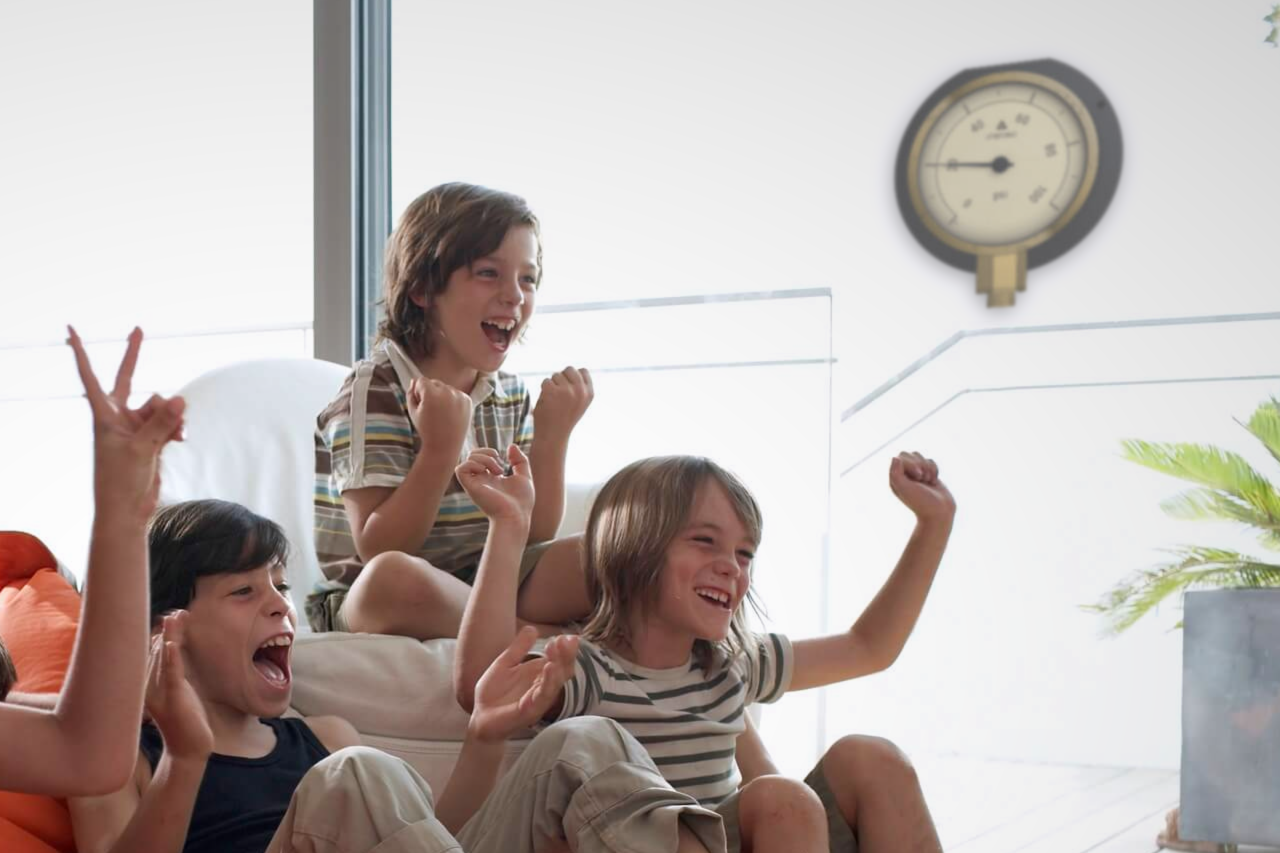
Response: 20 psi
